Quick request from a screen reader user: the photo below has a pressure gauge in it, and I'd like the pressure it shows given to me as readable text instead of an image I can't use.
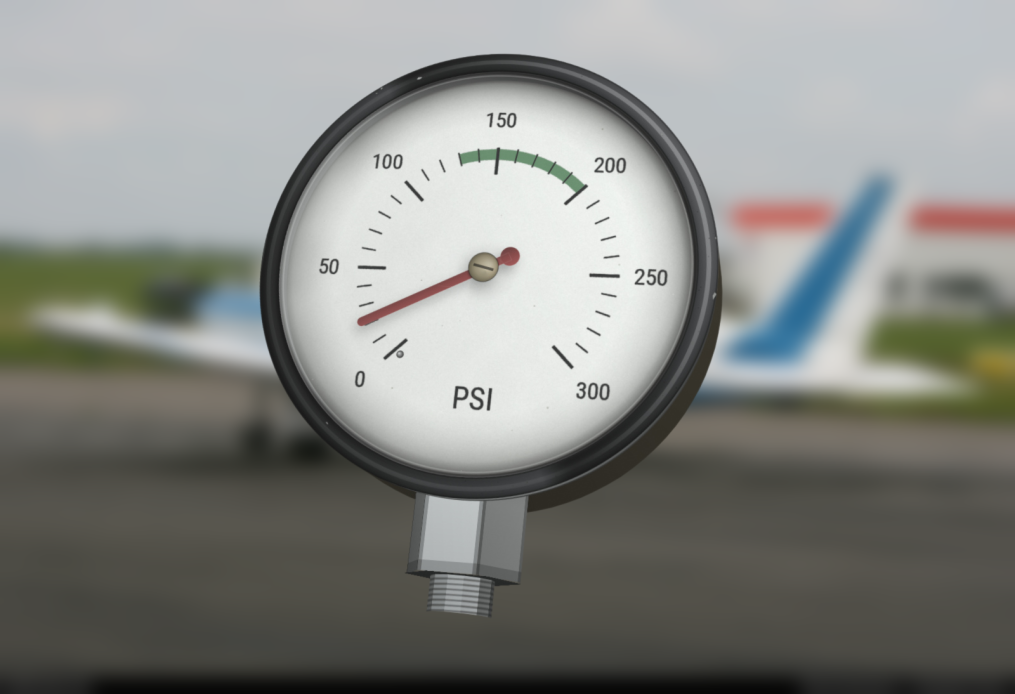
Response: 20 psi
